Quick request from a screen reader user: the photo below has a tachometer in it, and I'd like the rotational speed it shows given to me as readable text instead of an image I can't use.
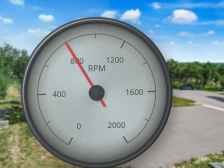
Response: 800 rpm
